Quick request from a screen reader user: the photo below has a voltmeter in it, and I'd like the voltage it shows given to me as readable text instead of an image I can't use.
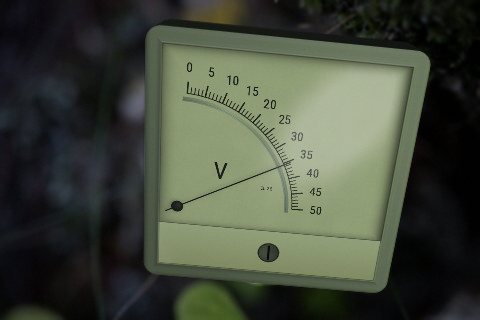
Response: 35 V
